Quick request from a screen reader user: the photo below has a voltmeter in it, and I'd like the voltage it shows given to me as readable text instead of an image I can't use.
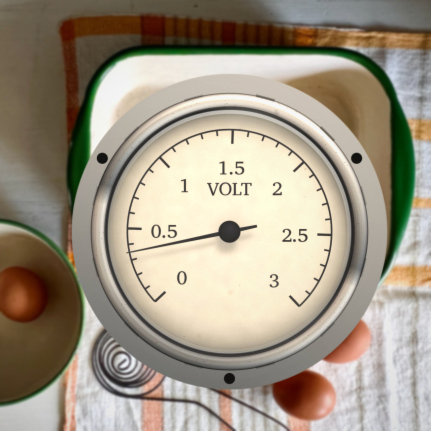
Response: 0.35 V
